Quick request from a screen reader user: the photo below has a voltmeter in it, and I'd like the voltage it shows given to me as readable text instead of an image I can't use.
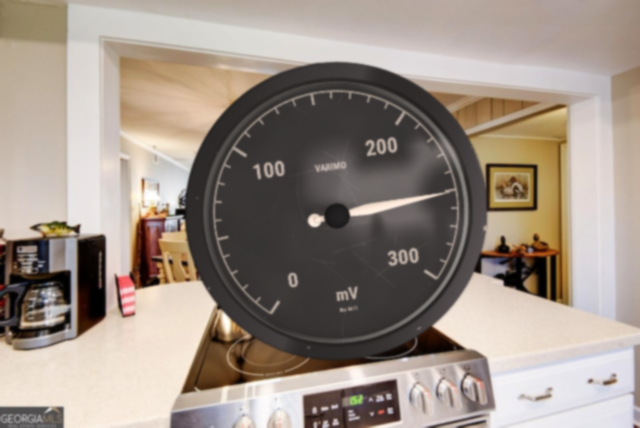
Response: 250 mV
